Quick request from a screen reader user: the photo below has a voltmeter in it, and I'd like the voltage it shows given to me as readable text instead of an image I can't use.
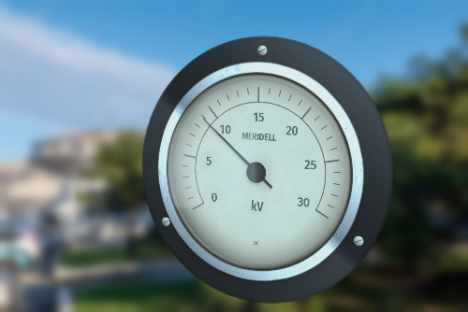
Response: 9 kV
